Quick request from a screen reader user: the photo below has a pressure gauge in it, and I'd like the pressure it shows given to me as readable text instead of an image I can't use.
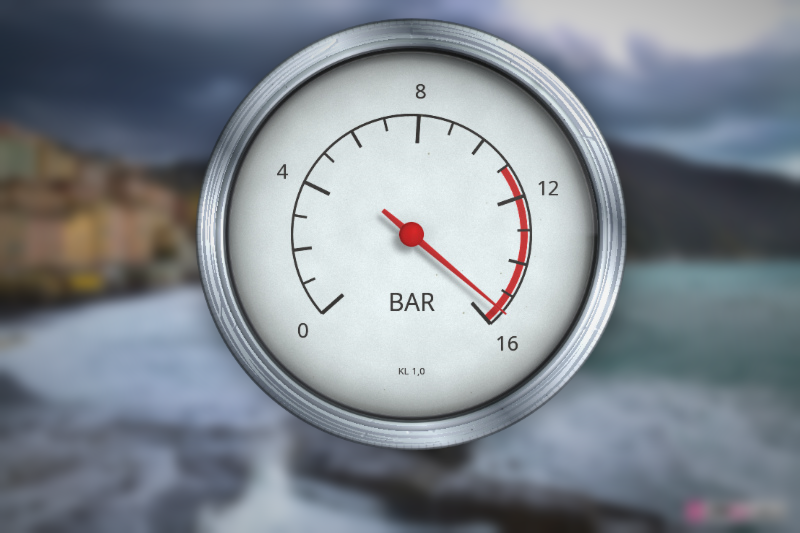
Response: 15.5 bar
